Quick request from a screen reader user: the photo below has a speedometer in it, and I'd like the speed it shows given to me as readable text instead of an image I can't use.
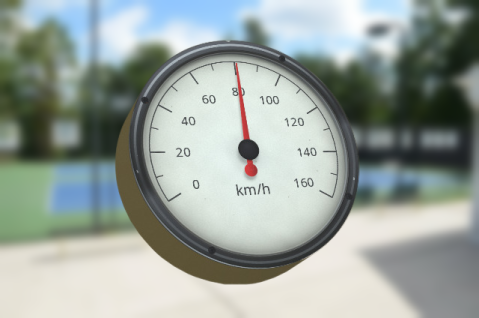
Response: 80 km/h
